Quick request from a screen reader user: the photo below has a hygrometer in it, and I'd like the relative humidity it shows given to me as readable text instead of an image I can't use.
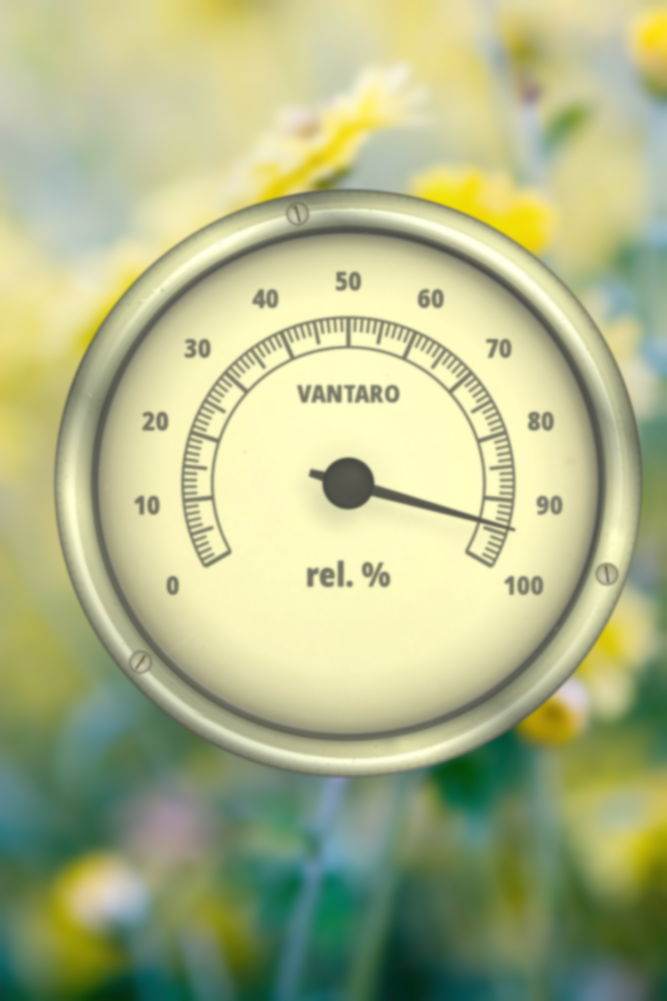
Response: 94 %
